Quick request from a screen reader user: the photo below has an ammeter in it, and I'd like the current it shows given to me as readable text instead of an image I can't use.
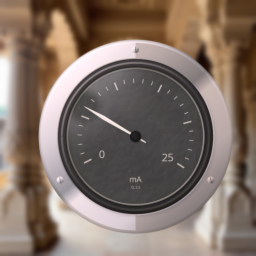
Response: 6 mA
